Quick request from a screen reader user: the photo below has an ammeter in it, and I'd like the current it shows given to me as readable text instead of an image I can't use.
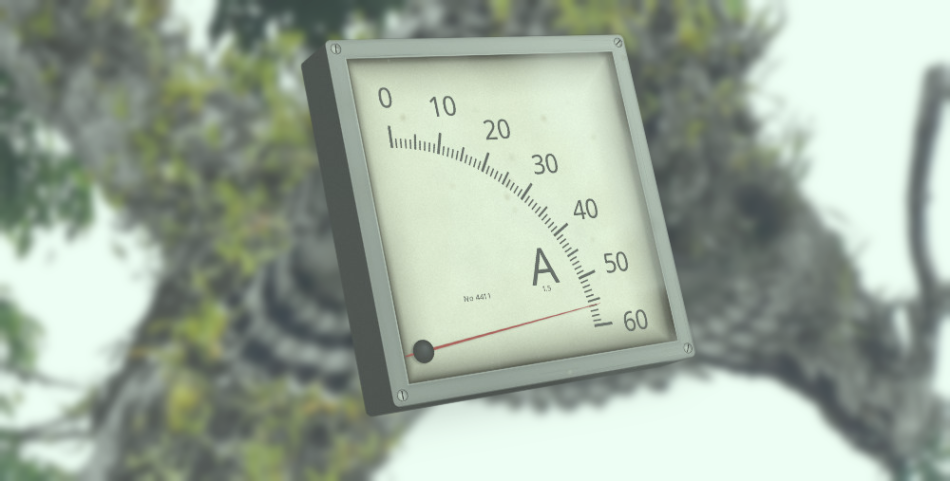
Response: 56 A
